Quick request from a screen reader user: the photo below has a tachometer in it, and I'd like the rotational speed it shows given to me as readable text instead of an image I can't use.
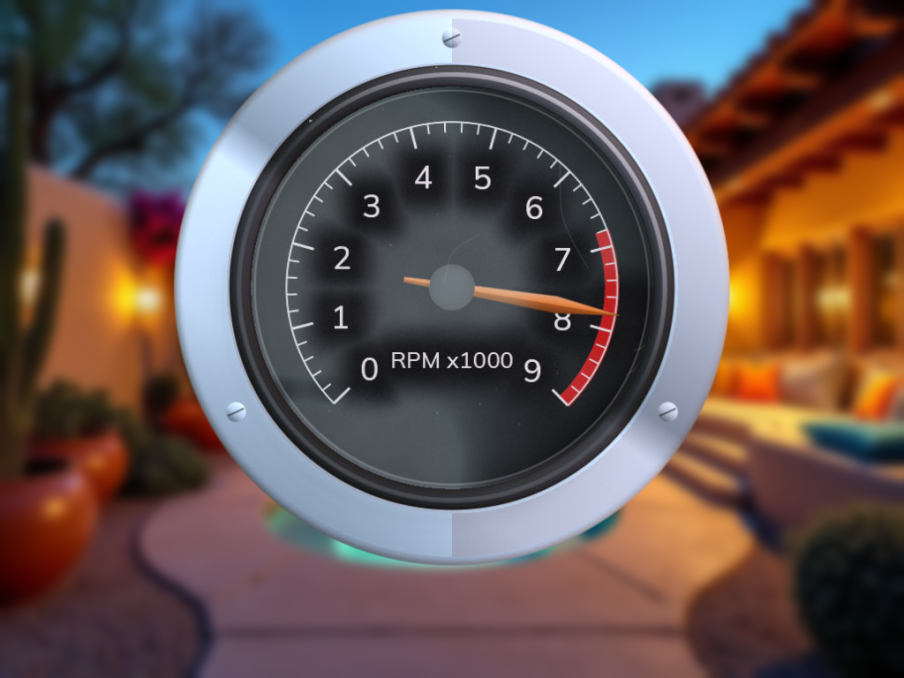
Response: 7800 rpm
